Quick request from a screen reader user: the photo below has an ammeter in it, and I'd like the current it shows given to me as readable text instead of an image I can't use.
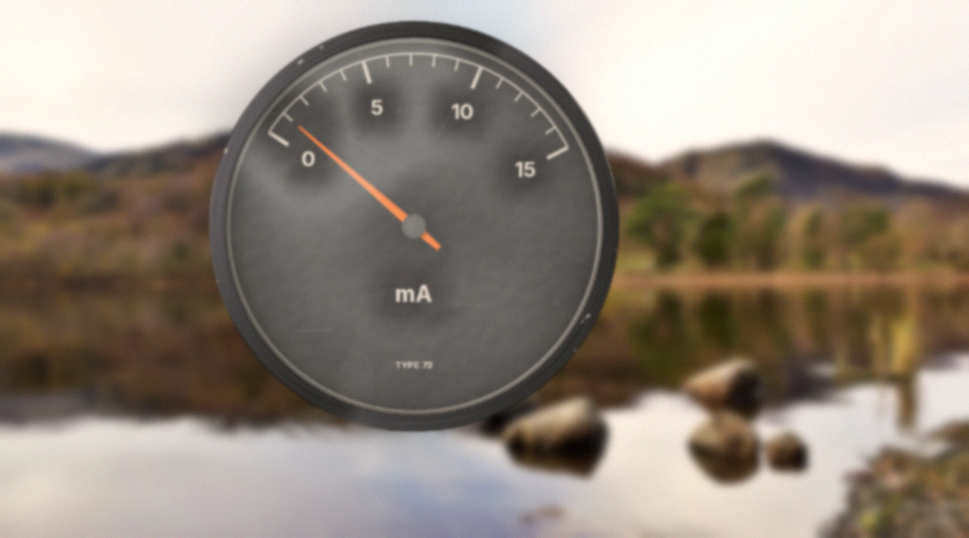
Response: 1 mA
